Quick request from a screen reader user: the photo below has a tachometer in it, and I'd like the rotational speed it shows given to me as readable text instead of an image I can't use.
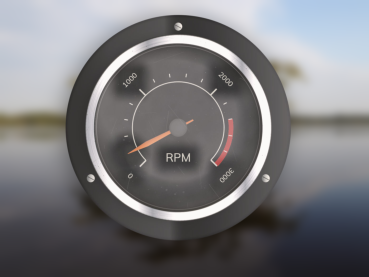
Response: 200 rpm
